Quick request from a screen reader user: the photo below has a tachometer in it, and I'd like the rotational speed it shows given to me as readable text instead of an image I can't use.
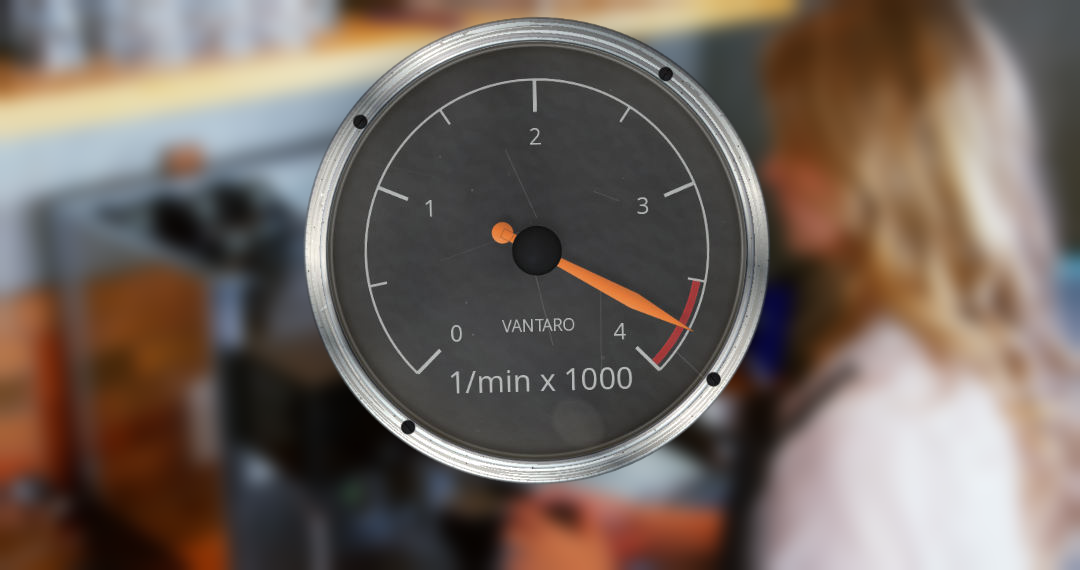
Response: 3750 rpm
